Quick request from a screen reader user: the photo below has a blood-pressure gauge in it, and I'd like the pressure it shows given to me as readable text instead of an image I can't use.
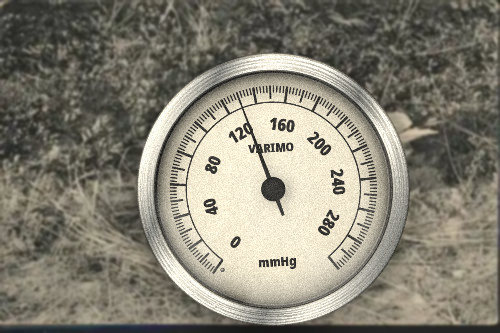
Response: 130 mmHg
